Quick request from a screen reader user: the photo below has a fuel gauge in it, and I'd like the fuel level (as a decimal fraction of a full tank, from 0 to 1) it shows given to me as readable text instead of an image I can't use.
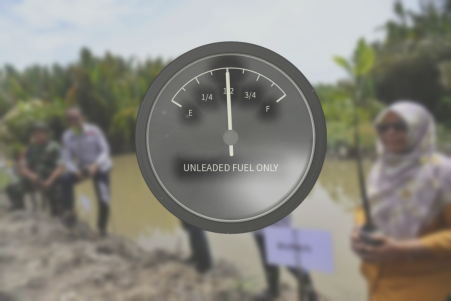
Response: 0.5
